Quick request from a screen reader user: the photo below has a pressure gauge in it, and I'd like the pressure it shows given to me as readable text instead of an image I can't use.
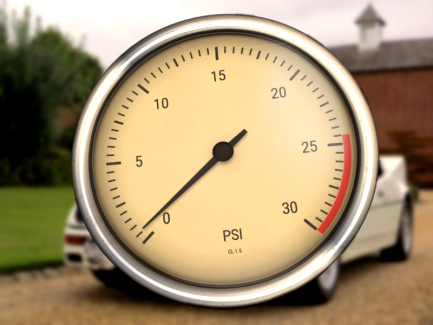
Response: 0.5 psi
